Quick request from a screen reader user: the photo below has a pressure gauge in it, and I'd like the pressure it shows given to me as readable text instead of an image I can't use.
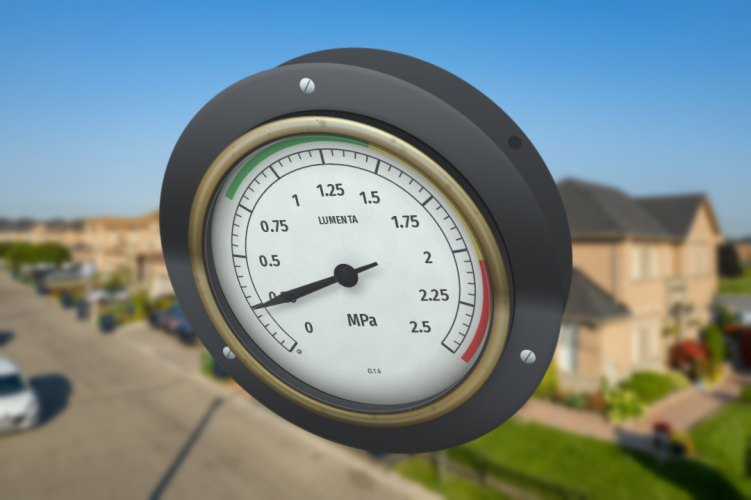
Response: 0.25 MPa
